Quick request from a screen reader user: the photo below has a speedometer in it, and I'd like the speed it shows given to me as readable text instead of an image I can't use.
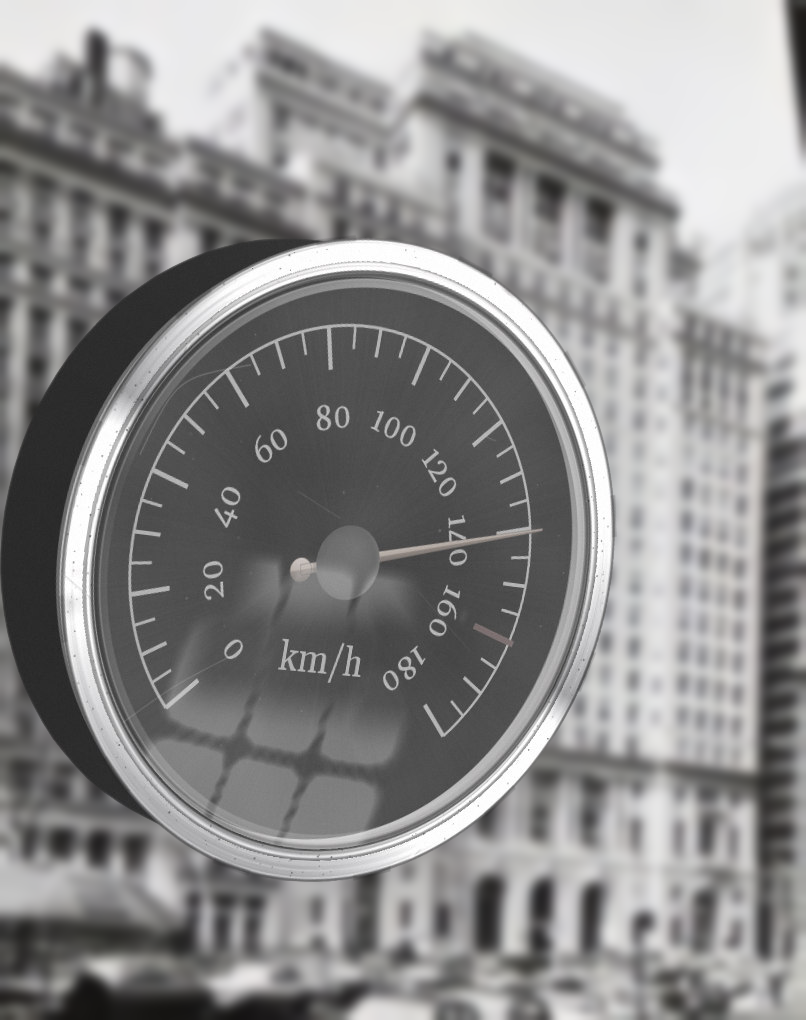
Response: 140 km/h
